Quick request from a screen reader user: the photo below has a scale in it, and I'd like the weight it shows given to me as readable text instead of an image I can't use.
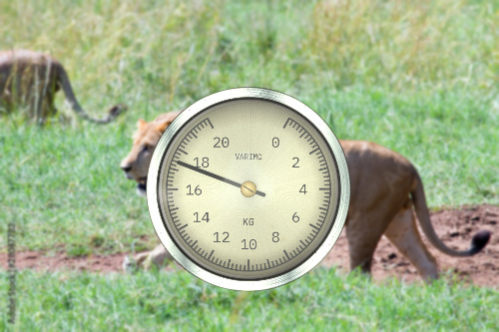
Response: 17.4 kg
